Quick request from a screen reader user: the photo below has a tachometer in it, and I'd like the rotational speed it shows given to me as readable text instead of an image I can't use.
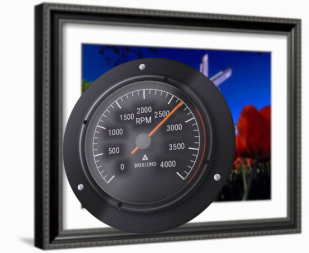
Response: 2700 rpm
